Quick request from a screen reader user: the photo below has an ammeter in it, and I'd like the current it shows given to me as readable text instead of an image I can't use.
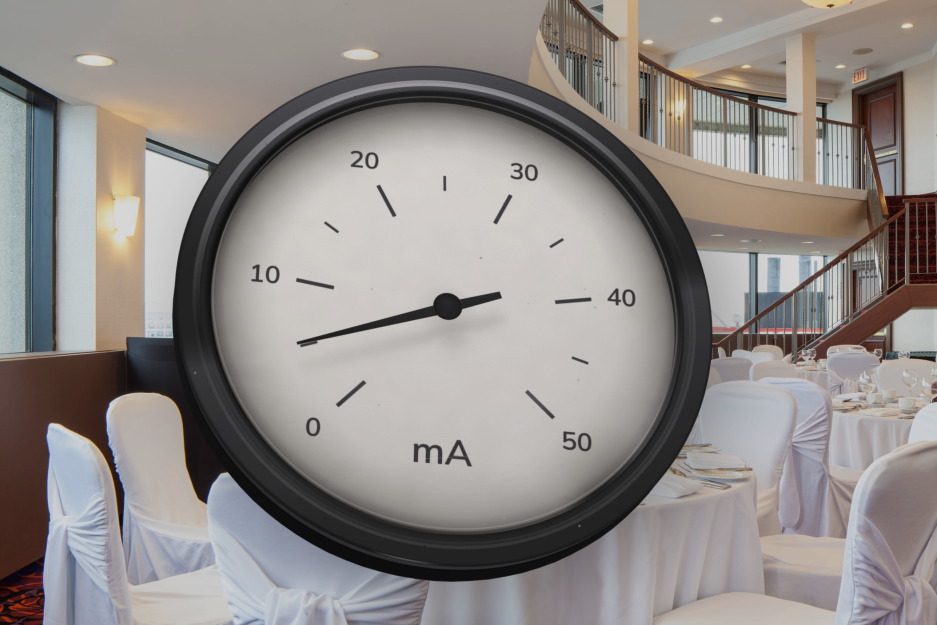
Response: 5 mA
